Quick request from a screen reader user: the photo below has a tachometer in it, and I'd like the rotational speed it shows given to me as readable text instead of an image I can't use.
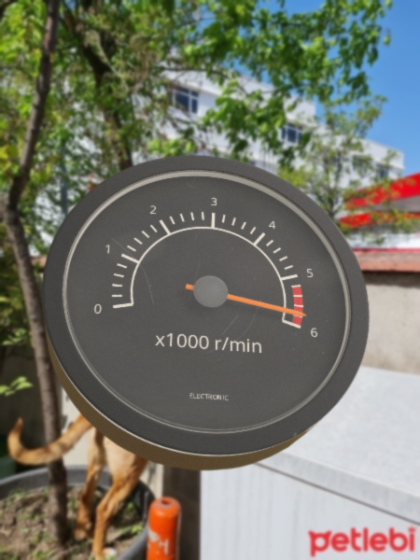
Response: 5800 rpm
